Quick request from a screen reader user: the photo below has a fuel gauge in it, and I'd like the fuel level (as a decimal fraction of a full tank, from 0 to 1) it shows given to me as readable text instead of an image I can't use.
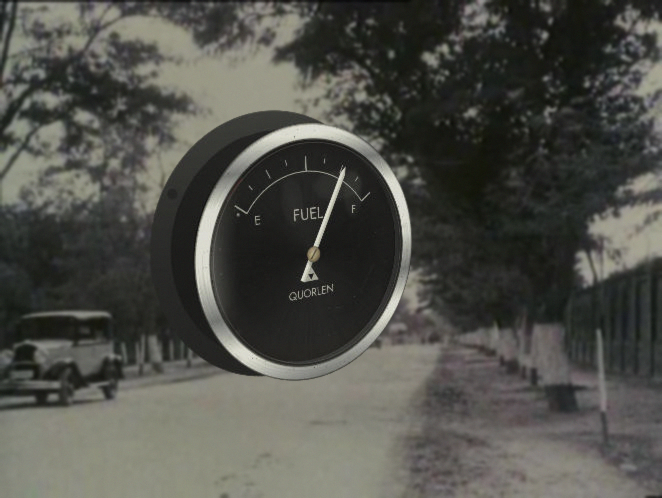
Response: 0.75
